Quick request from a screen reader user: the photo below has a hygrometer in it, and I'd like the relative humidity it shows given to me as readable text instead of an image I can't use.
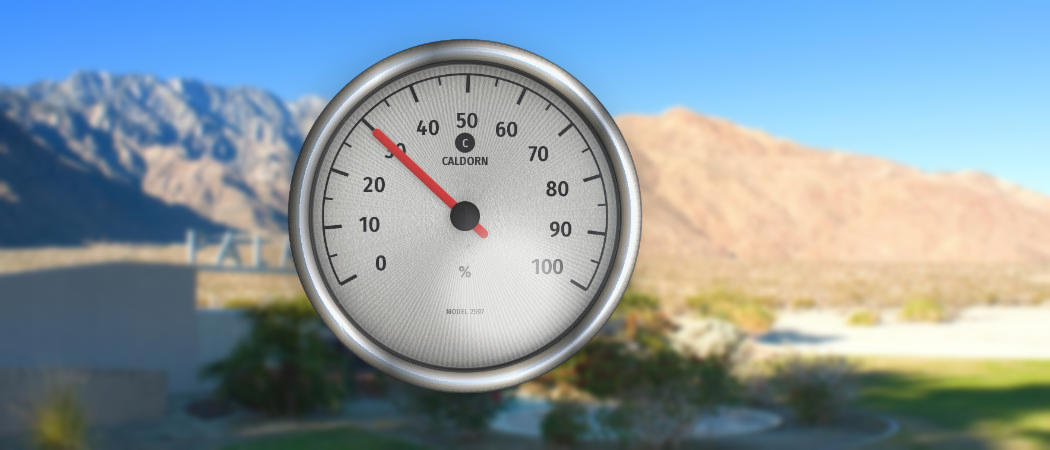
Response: 30 %
